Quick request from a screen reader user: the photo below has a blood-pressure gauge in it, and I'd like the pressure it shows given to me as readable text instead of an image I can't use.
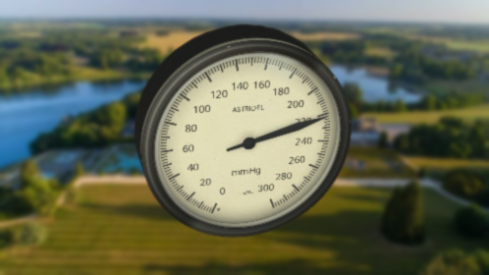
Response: 220 mmHg
